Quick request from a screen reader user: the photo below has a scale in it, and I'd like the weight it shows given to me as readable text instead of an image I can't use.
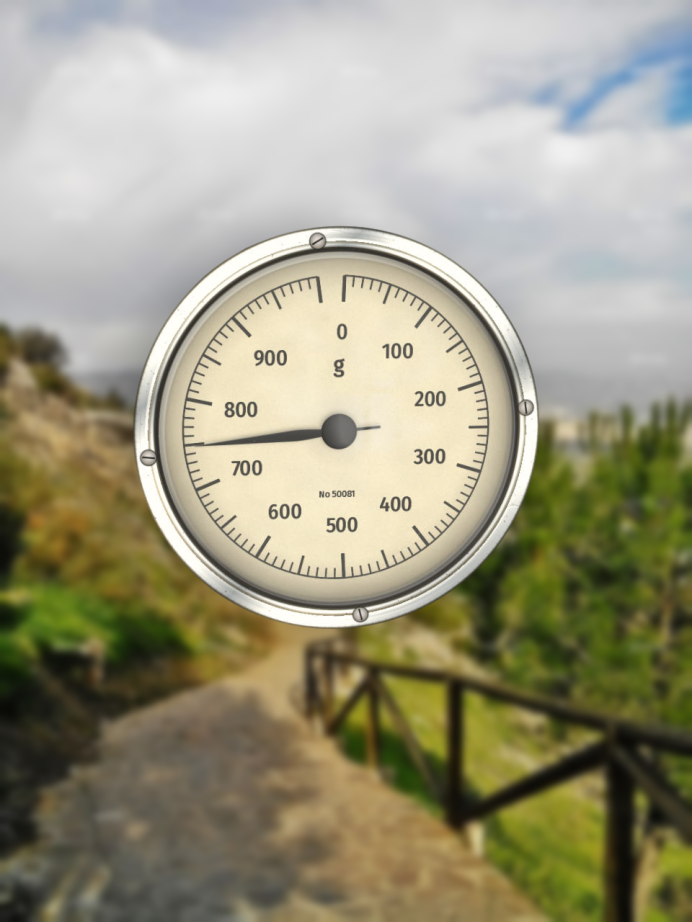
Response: 750 g
